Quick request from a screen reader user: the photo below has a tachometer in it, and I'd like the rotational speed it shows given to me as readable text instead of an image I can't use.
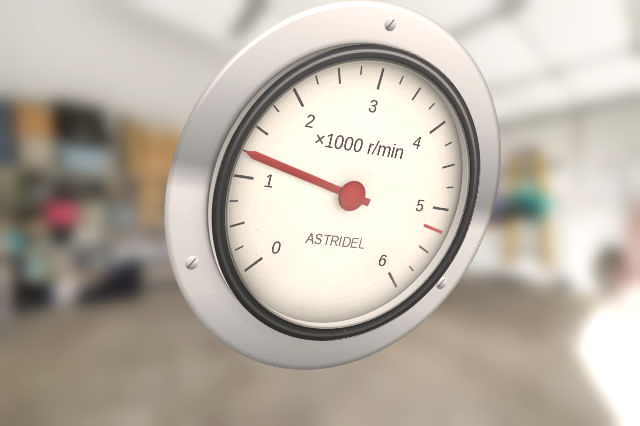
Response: 1250 rpm
